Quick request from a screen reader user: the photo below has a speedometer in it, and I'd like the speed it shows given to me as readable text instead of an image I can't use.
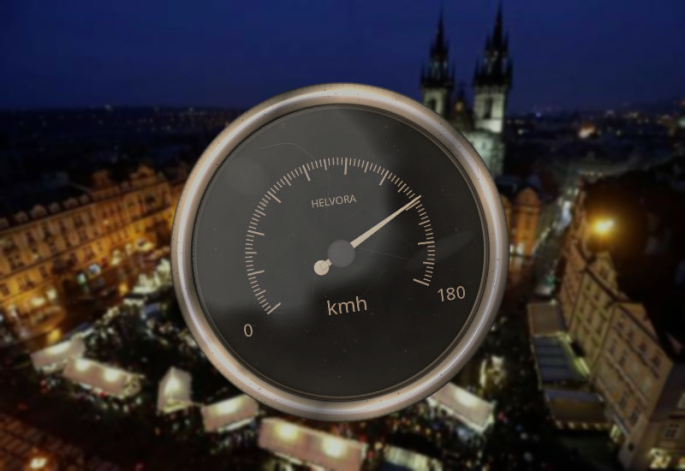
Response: 138 km/h
